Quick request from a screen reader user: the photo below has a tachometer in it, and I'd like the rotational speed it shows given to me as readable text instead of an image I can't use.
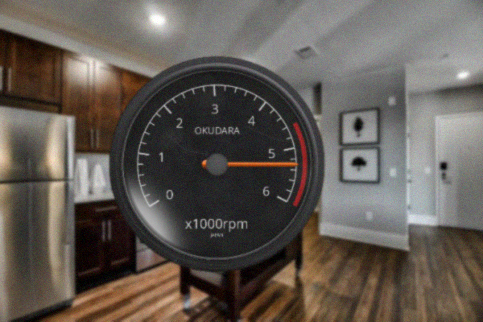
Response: 5300 rpm
